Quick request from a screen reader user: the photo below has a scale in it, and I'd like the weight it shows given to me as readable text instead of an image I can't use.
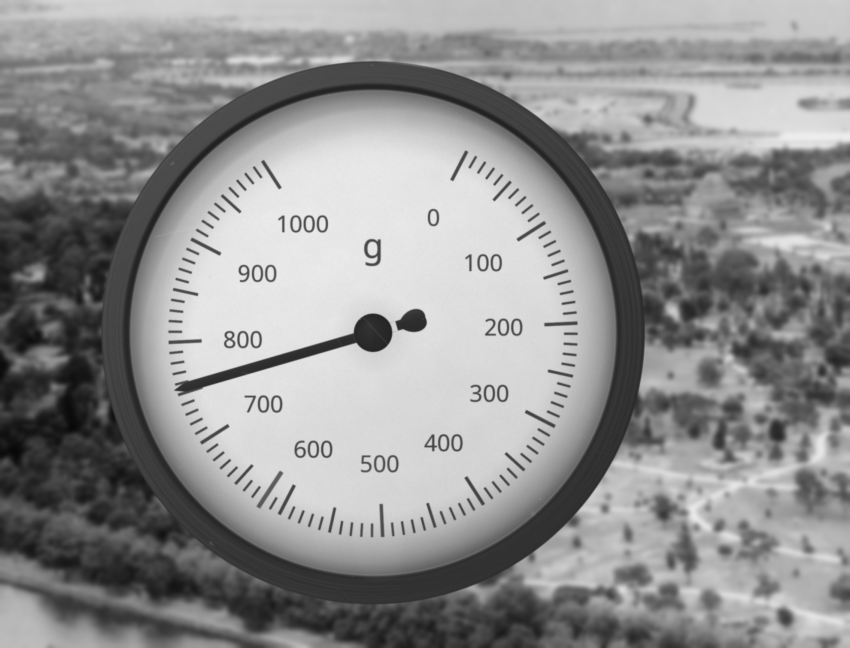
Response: 755 g
